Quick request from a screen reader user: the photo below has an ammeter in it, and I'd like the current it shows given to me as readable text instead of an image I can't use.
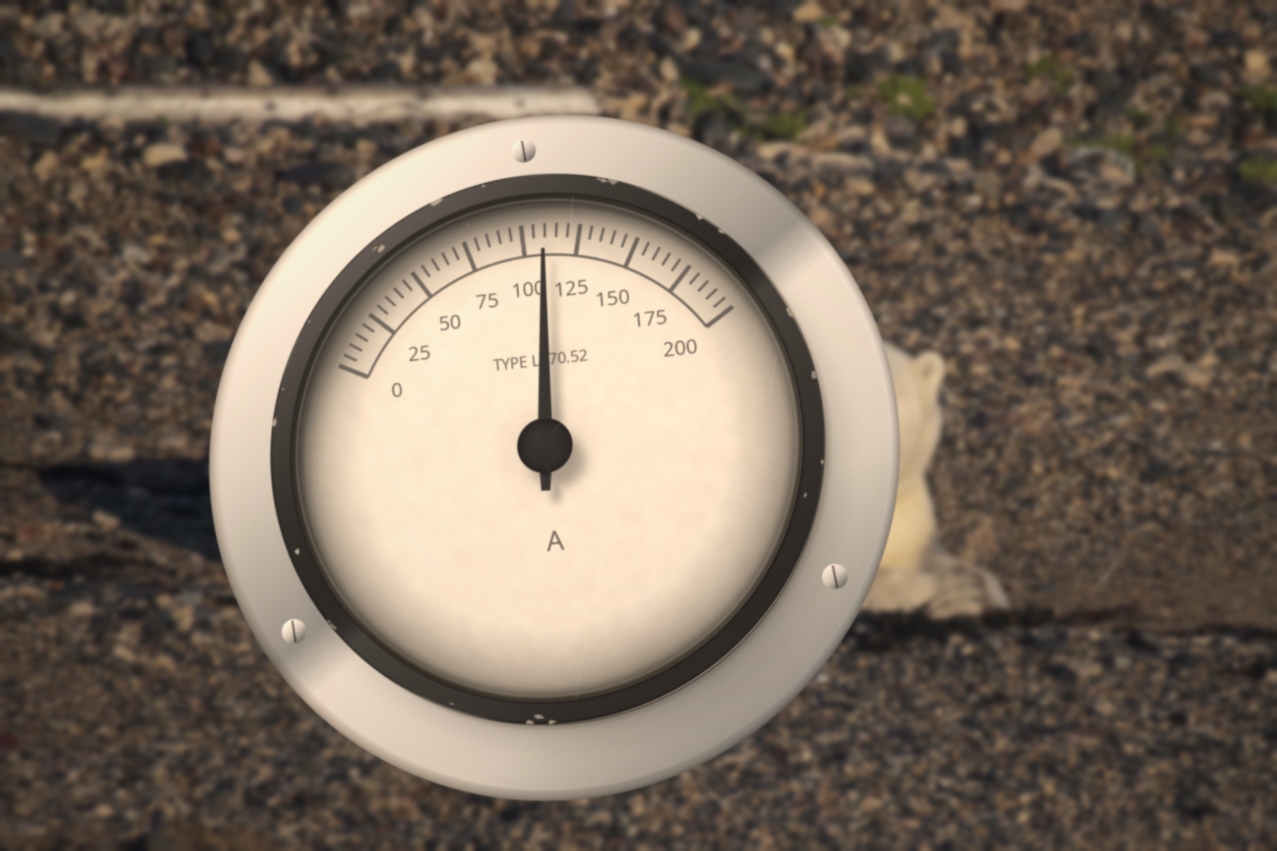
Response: 110 A
